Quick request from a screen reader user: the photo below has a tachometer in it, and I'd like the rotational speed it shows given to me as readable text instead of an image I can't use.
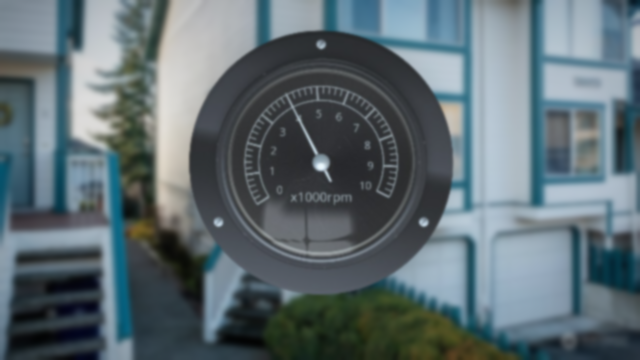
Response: 4000 rpm
